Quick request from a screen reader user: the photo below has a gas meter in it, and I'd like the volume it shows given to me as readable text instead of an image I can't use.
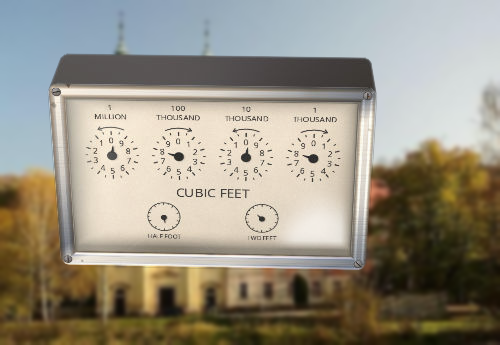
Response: 979800 ft³
